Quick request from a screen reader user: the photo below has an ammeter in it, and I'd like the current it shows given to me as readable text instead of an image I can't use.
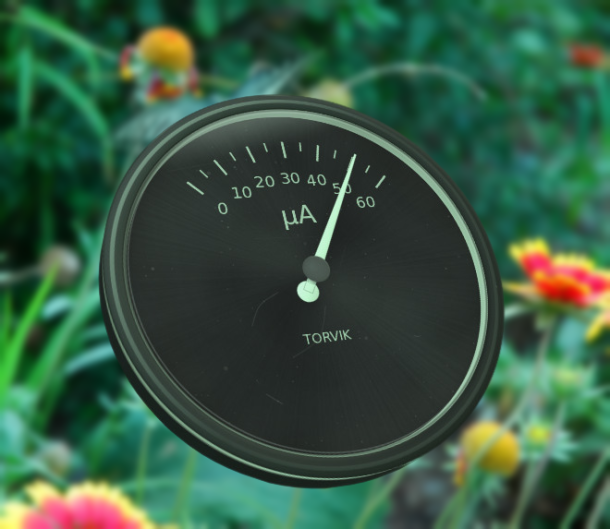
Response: 50 µA
